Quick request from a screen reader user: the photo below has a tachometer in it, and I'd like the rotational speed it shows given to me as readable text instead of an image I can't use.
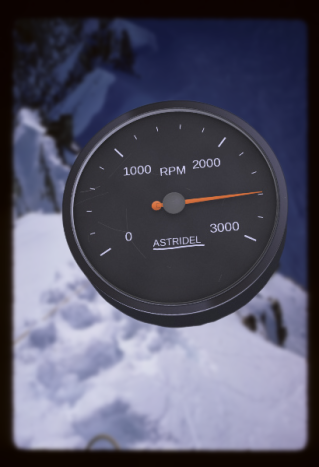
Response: 2600 rpm
